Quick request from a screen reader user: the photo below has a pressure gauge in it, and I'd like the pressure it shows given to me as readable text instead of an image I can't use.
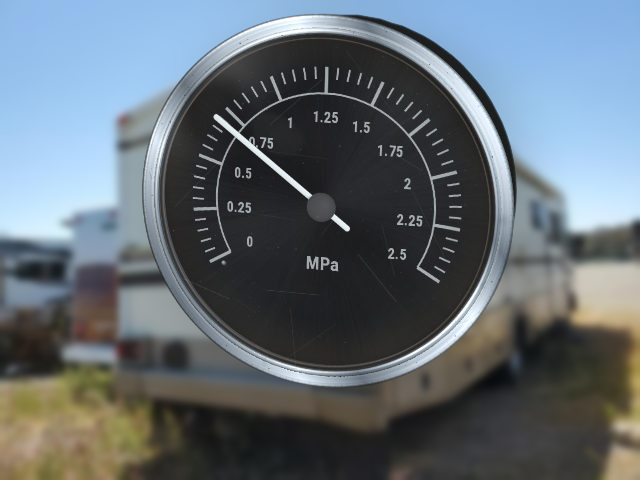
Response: 0.7 MPa
